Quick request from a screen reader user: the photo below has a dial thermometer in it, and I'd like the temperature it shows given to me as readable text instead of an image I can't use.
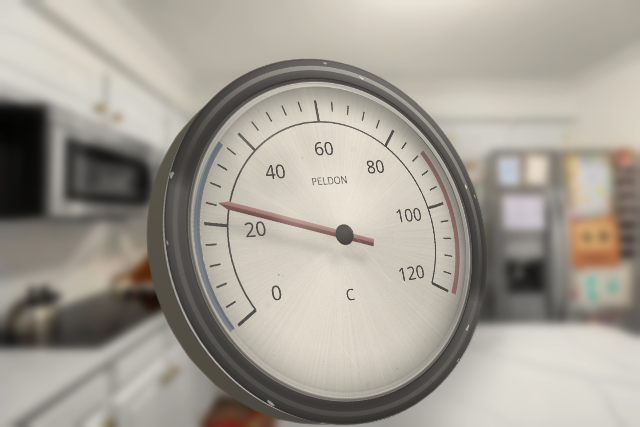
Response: 24 °C
